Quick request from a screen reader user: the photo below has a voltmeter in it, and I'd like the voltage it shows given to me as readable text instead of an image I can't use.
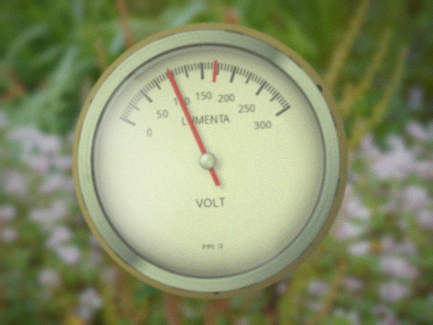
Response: 100 V
